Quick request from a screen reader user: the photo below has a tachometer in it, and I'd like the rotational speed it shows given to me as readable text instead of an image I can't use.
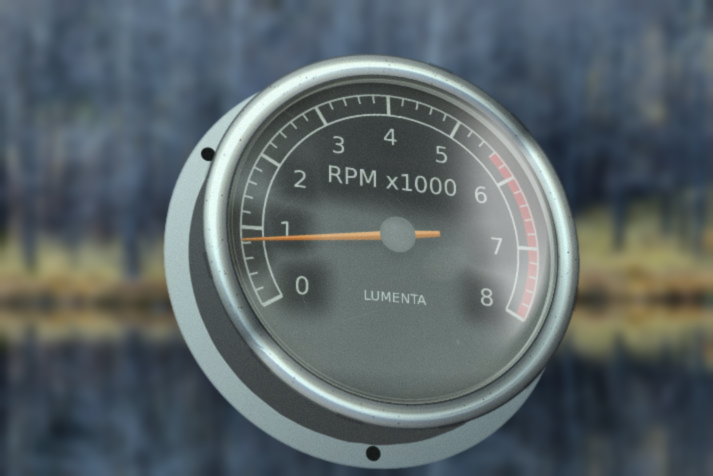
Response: 800 rpm
